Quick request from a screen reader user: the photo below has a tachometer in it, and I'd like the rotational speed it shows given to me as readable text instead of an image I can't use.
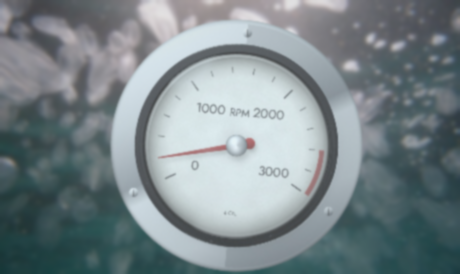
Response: 200 rpm
